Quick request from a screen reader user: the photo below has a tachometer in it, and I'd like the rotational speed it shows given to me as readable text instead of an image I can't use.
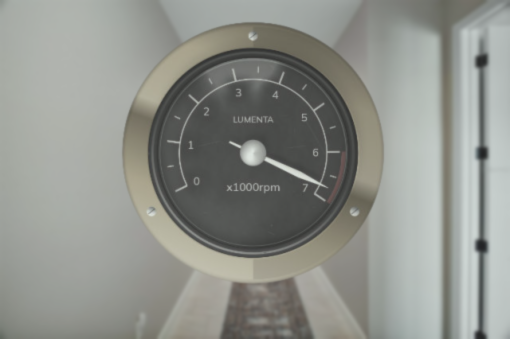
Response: 6750 rpm
